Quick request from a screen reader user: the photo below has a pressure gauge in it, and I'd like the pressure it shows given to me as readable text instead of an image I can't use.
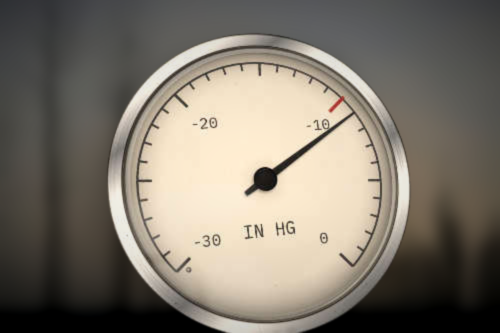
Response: -9 inHg
